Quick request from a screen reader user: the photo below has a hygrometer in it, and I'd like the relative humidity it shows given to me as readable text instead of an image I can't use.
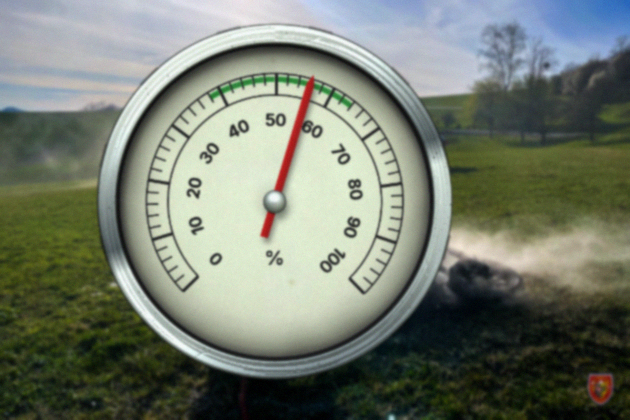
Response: 56 %
